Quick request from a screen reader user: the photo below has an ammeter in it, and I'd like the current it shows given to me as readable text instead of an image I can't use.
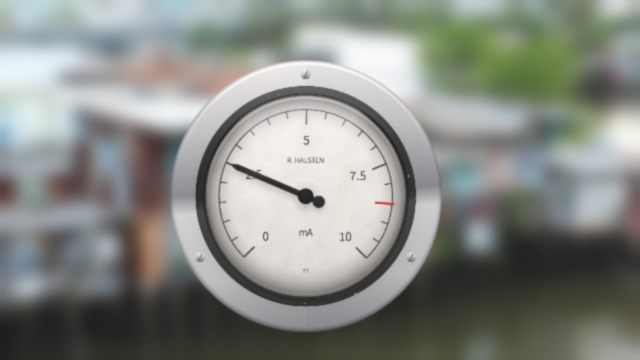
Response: 2.5 mA
